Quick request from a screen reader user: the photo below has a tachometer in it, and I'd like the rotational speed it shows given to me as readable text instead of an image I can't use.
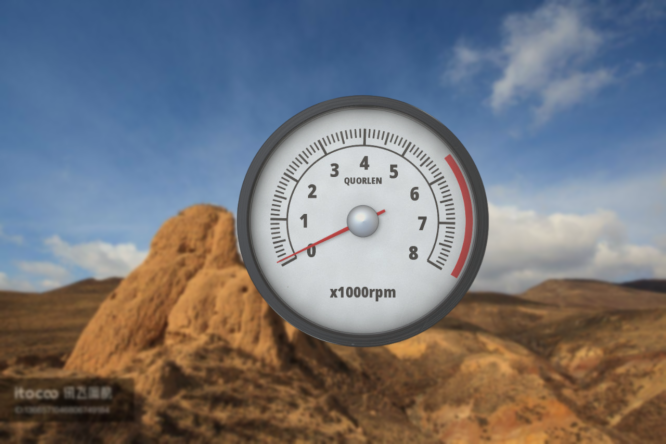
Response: 100 rpm
